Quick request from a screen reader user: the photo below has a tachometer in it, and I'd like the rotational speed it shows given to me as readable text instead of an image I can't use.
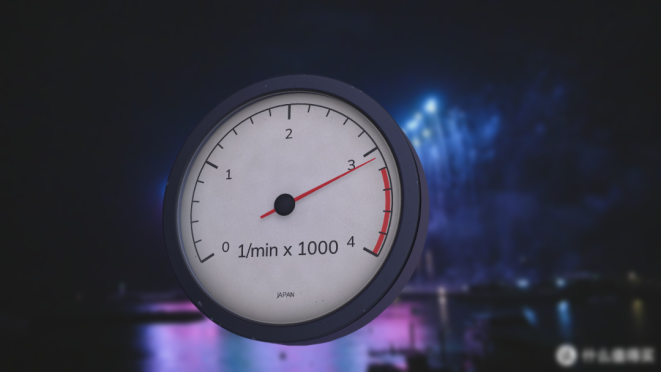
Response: 3100 rpm
